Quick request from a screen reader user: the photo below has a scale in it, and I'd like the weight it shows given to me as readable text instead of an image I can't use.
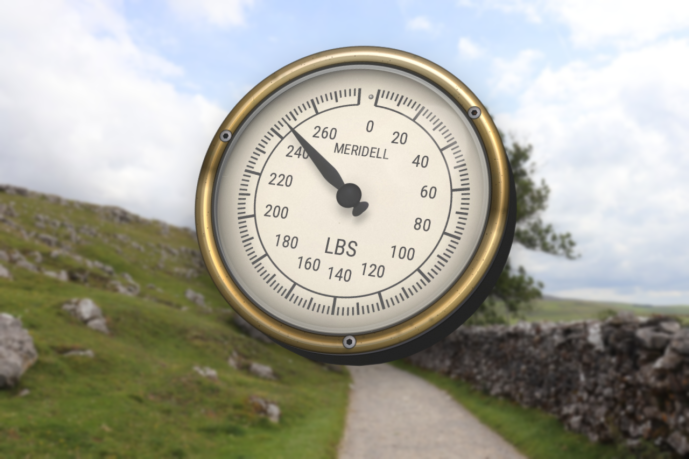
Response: 246 lb
